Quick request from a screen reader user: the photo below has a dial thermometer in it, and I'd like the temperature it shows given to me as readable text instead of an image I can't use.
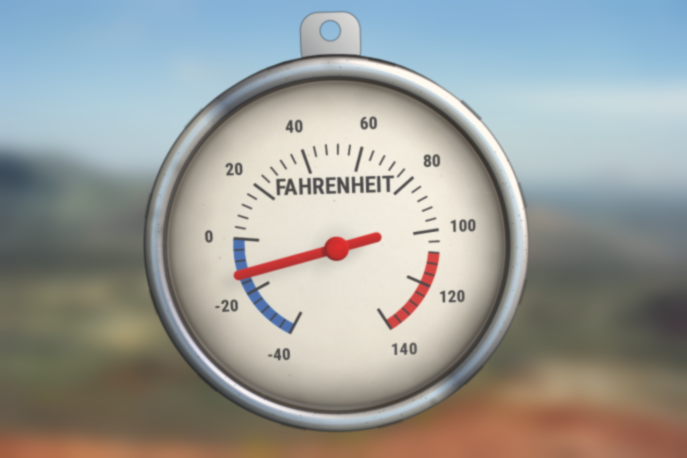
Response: -12 °F
